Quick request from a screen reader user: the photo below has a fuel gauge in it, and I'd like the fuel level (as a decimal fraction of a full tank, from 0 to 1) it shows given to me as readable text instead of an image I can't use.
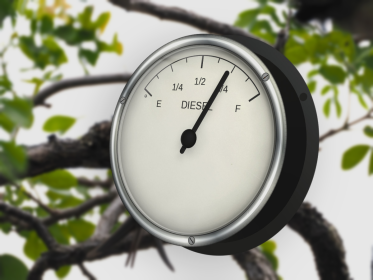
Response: 0.75
